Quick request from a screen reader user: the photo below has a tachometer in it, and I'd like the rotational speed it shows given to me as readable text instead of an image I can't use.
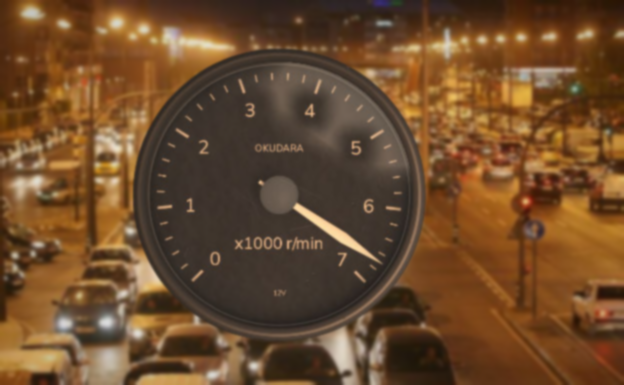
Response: 6700 rpm
